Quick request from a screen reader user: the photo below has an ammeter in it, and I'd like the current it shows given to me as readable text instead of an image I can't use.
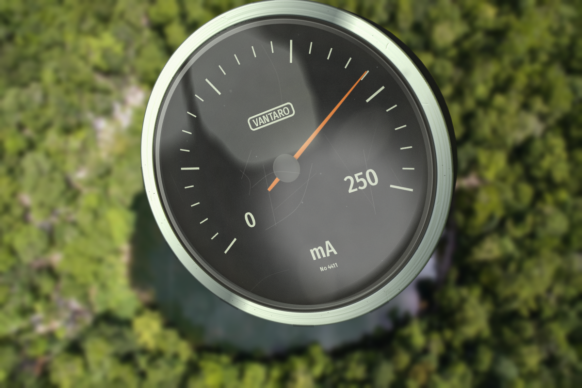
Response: 190 mA
